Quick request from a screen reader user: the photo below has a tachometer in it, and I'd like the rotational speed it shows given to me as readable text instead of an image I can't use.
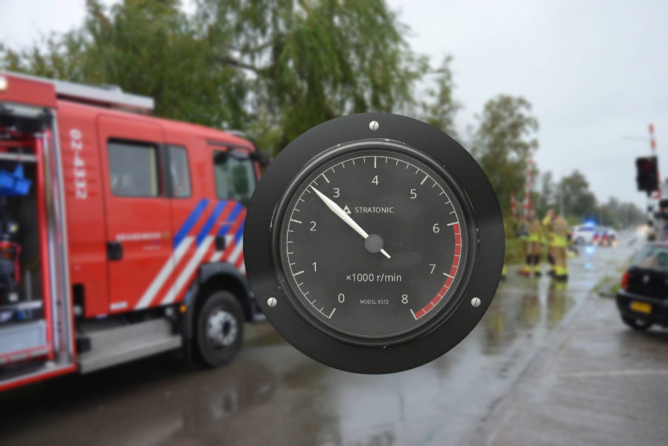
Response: 2700 rpm
